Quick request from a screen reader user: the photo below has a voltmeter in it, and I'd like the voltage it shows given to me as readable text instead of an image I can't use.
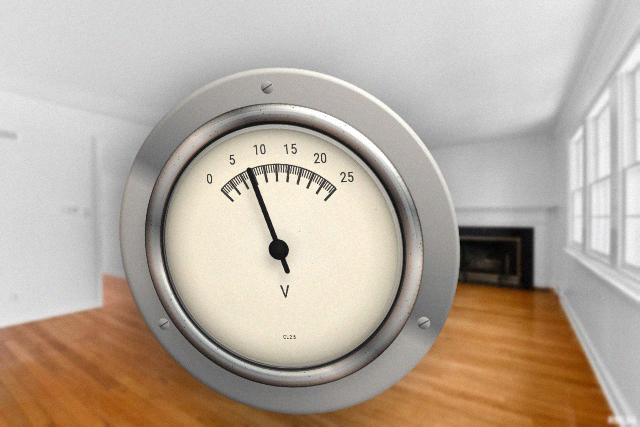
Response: 7.5 V
